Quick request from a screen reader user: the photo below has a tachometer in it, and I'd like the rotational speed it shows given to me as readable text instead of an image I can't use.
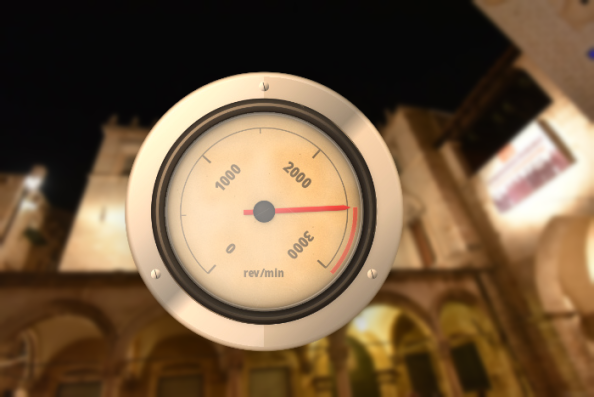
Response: 2500 rpm
